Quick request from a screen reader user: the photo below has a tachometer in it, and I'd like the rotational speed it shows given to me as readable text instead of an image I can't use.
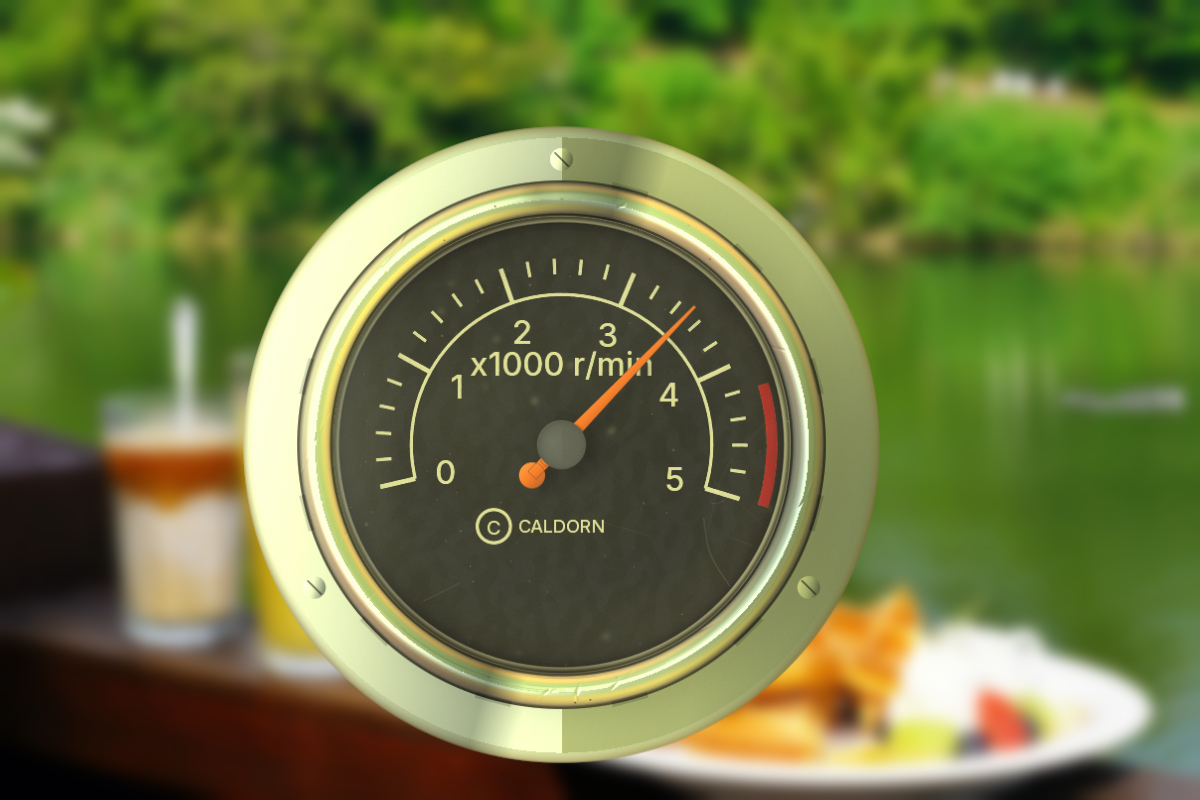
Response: 3500 rpm
